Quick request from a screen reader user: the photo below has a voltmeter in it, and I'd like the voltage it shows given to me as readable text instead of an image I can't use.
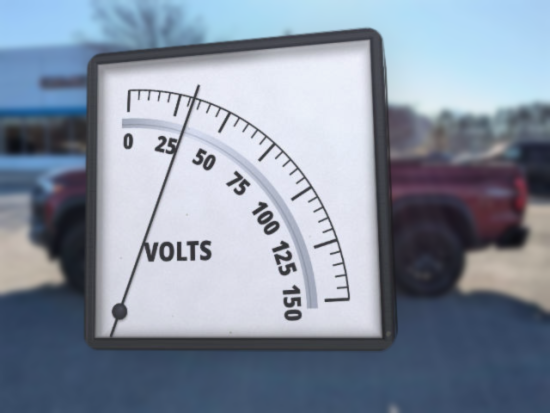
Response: 32.5 V
